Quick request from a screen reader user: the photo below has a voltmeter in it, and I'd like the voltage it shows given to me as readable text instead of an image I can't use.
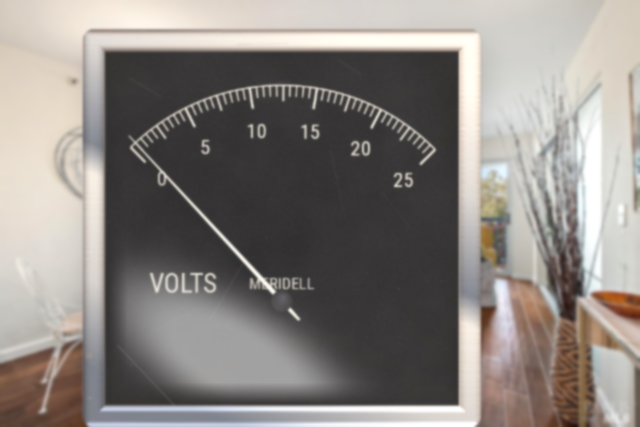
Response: 0.5 V
